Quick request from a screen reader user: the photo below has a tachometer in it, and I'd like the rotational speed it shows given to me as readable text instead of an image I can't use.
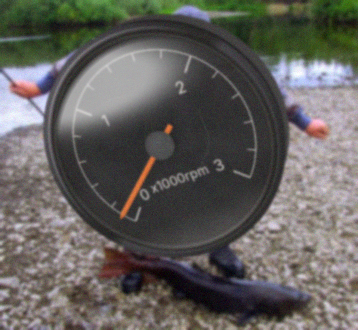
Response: 100 rpm
